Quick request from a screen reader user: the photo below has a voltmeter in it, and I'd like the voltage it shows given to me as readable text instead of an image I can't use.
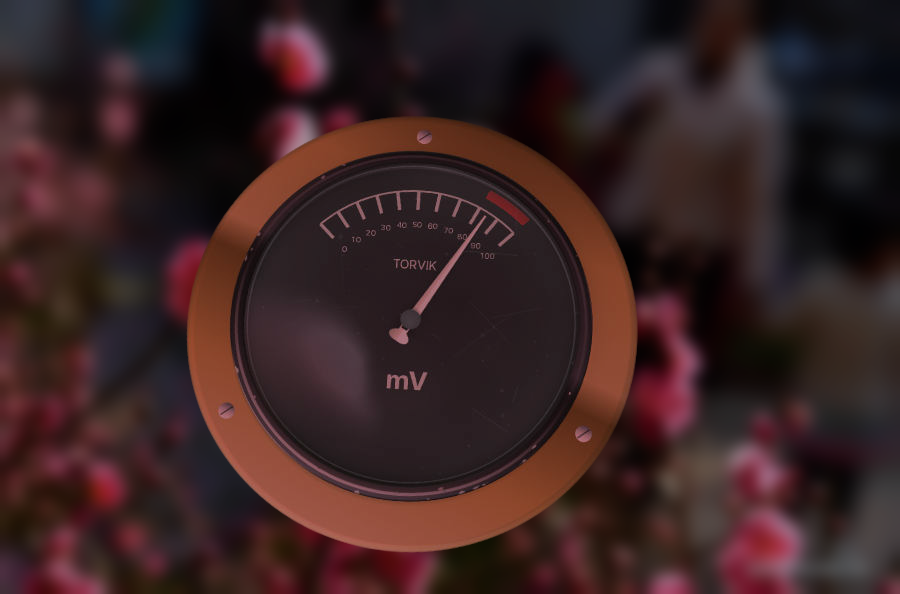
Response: 85 mV
